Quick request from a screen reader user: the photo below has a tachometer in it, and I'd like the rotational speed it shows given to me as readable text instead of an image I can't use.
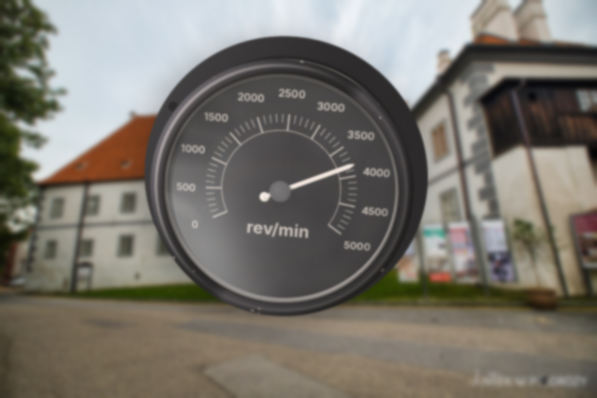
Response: 3800 rpm
